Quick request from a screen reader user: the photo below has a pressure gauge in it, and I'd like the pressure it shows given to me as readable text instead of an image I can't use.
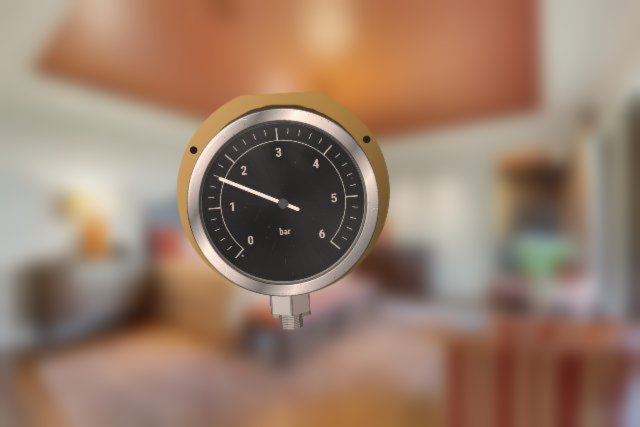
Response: 1.6 bar
